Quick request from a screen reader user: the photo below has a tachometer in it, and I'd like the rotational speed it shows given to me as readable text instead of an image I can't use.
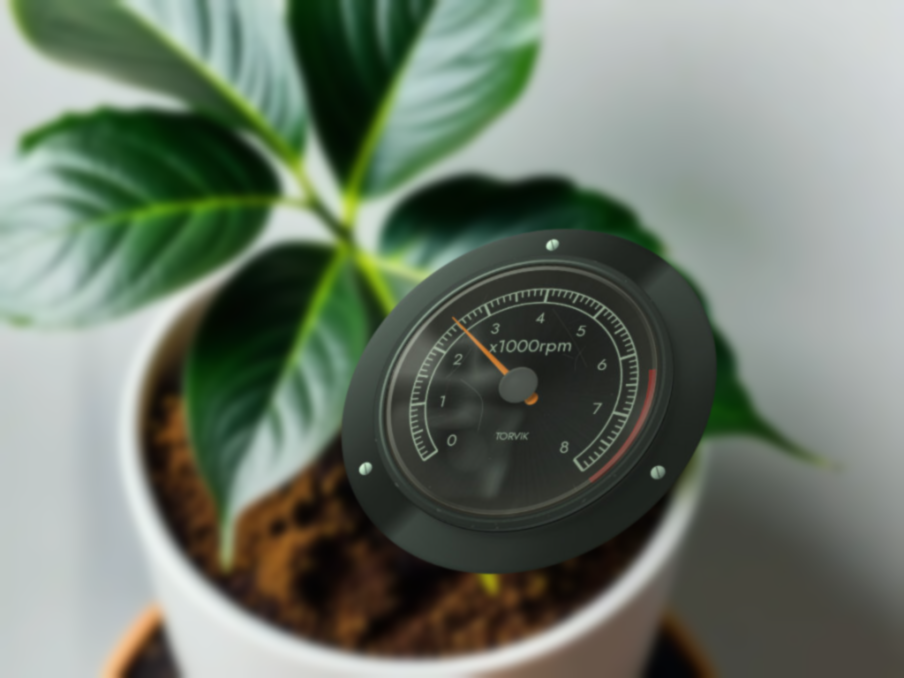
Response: 2500 rpm
